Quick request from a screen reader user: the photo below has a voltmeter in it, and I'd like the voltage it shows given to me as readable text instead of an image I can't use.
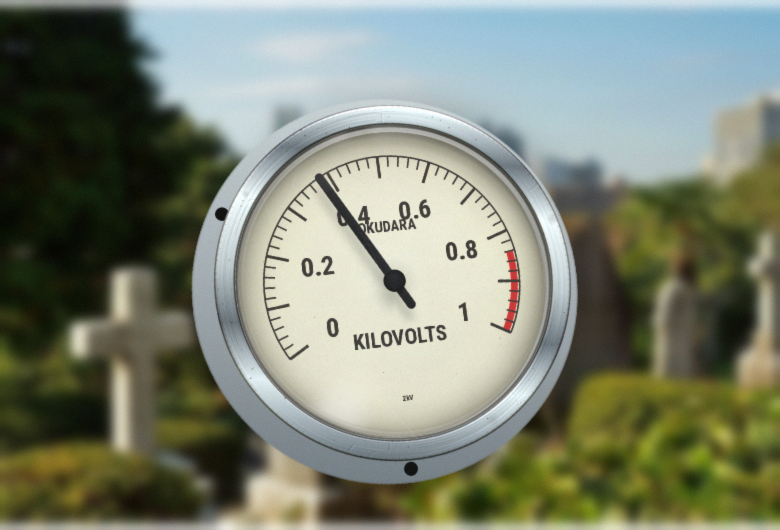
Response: 0.38 kV
